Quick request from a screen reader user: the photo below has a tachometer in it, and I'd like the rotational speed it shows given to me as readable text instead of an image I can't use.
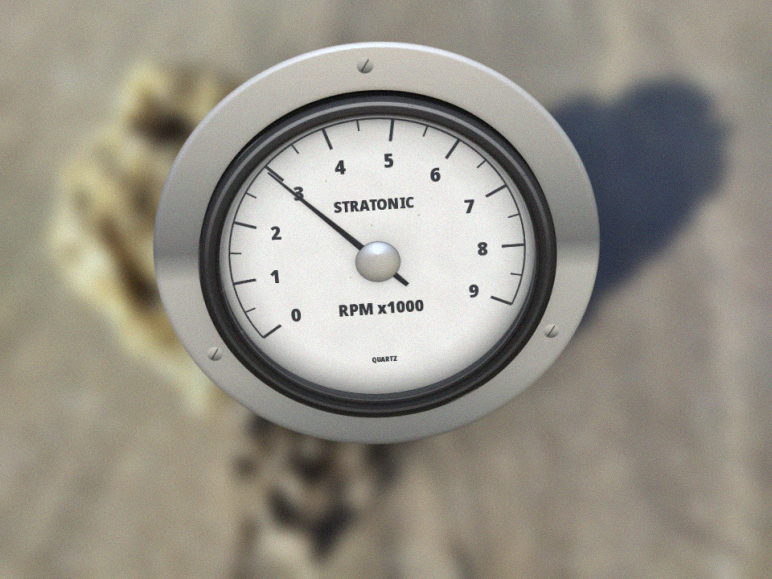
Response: 3000 rpm
